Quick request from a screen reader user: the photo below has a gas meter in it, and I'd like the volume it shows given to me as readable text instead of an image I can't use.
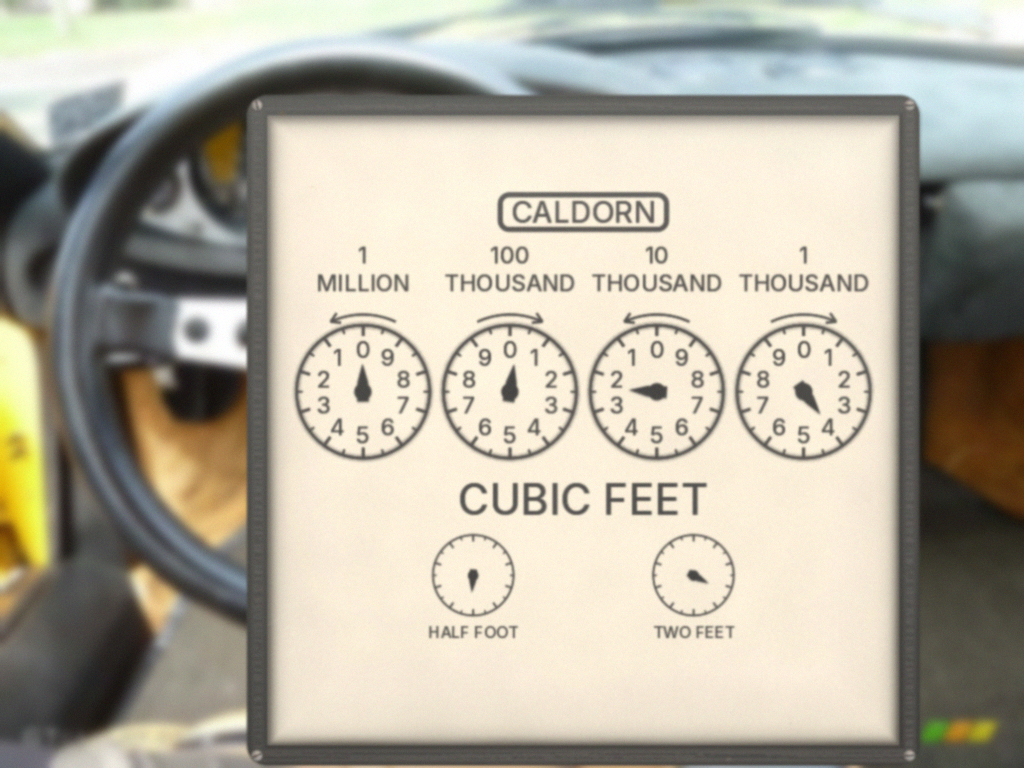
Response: 2400 ft³
